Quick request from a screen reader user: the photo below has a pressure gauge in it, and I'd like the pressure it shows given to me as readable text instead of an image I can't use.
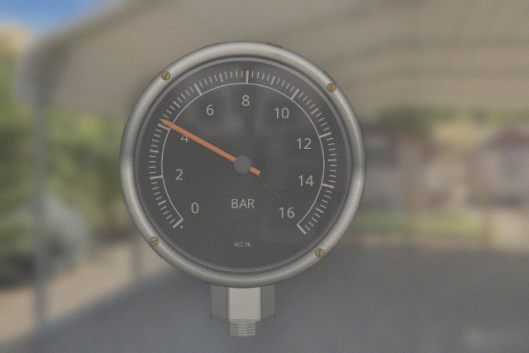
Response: 4.2 bar
